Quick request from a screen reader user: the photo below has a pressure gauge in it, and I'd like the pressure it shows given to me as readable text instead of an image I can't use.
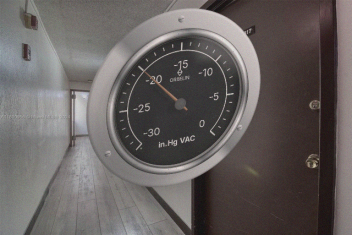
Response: -20 inHg
